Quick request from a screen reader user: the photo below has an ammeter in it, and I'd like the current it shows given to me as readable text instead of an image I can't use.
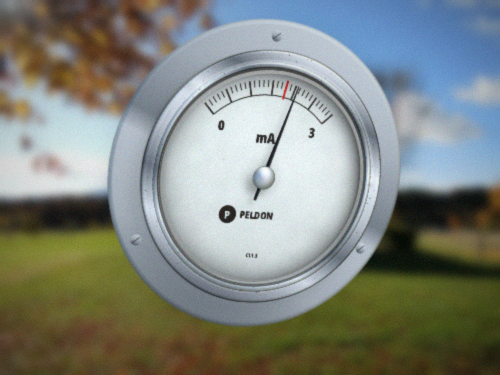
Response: 2 mA
